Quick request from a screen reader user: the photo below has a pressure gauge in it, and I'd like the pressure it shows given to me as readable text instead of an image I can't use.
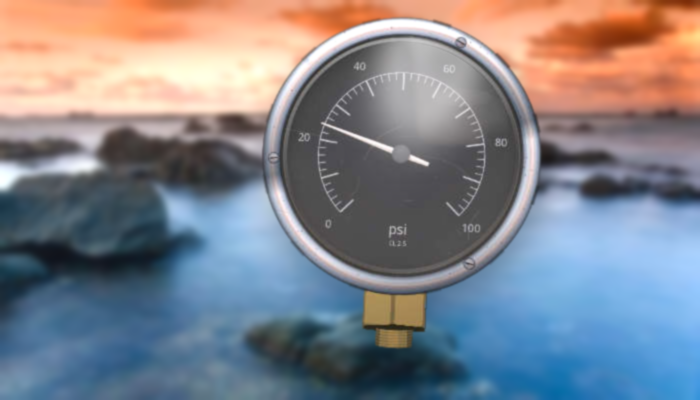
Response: 24 psi
